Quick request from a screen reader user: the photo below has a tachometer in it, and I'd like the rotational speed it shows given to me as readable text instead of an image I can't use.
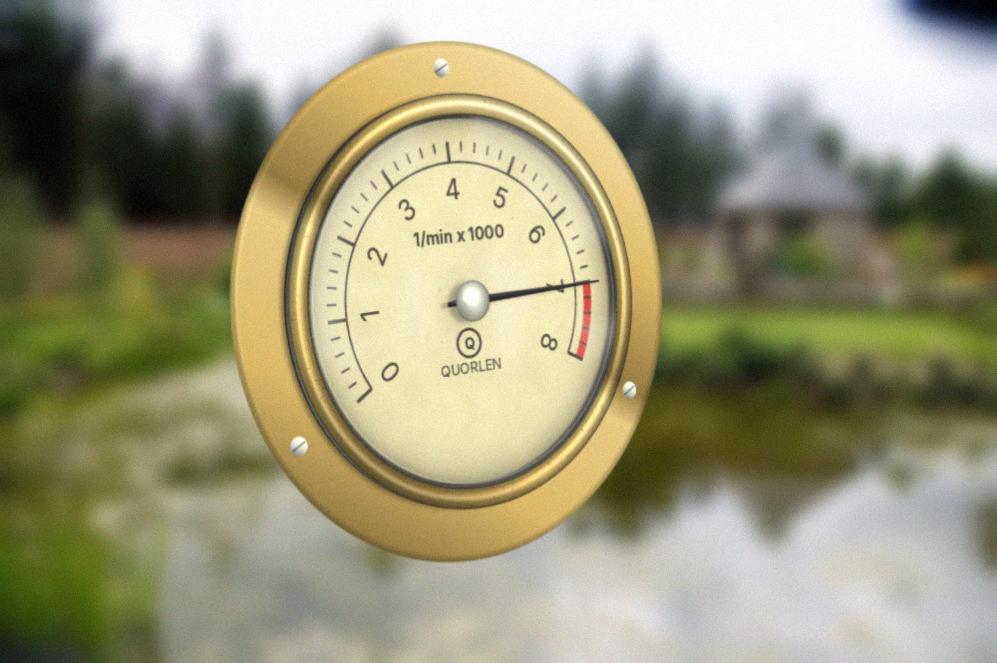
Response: 7000 rpm
